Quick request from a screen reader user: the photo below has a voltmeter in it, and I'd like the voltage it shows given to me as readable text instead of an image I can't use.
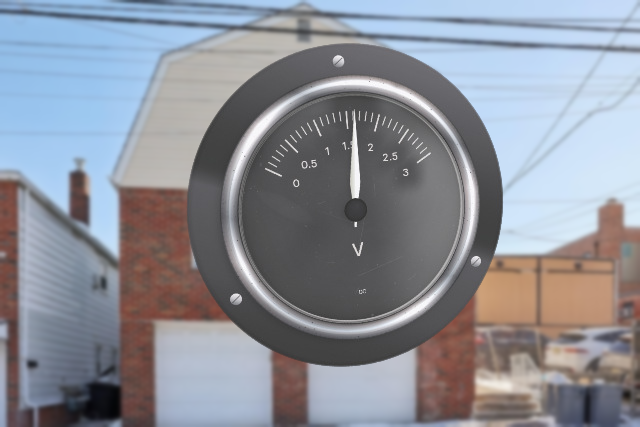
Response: 1.6 V
